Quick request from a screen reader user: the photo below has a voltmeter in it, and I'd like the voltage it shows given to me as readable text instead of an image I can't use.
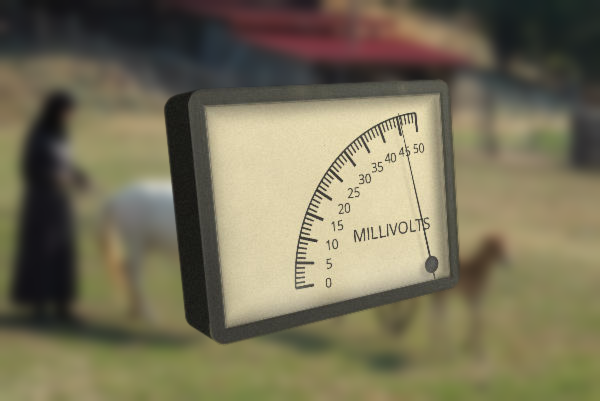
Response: 45 mV
